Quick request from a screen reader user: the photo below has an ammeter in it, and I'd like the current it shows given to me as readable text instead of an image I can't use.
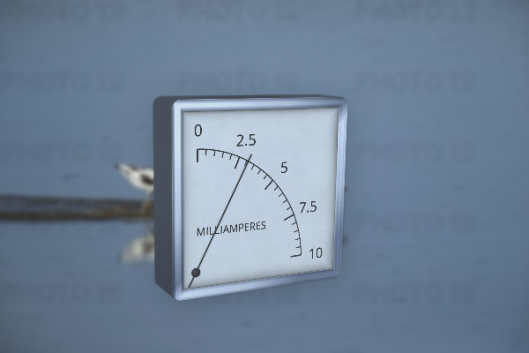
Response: 3 mA
